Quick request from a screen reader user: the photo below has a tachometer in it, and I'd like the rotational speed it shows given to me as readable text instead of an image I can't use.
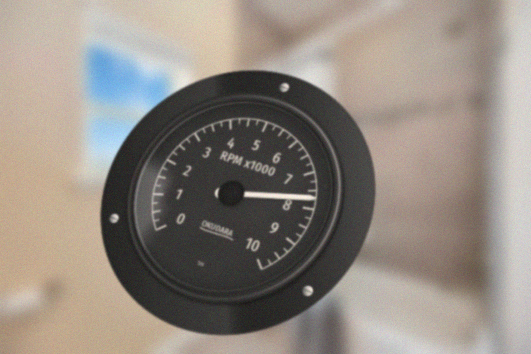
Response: 7750 rpm
